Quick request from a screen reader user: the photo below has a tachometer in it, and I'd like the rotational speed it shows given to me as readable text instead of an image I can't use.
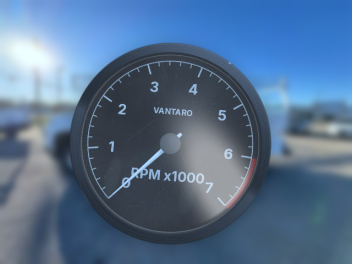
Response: 0 rpm
